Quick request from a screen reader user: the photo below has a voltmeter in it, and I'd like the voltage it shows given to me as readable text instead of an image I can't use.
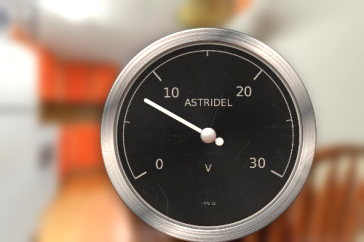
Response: 7.5 V
